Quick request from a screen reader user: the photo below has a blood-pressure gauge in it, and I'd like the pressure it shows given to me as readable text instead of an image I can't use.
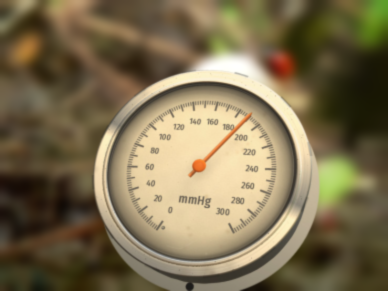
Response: 190 mmHg
